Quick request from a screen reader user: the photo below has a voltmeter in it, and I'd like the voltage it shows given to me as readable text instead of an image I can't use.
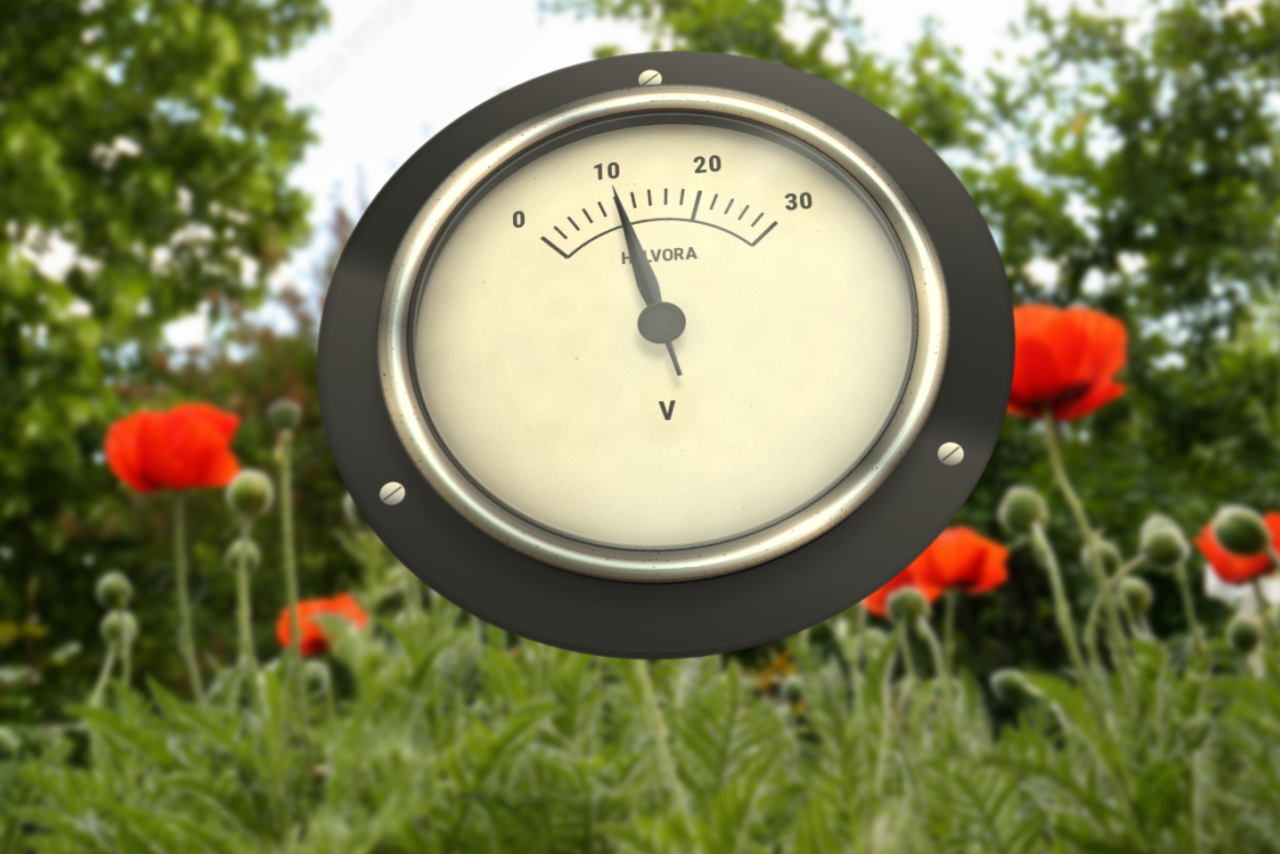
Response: 10 V
